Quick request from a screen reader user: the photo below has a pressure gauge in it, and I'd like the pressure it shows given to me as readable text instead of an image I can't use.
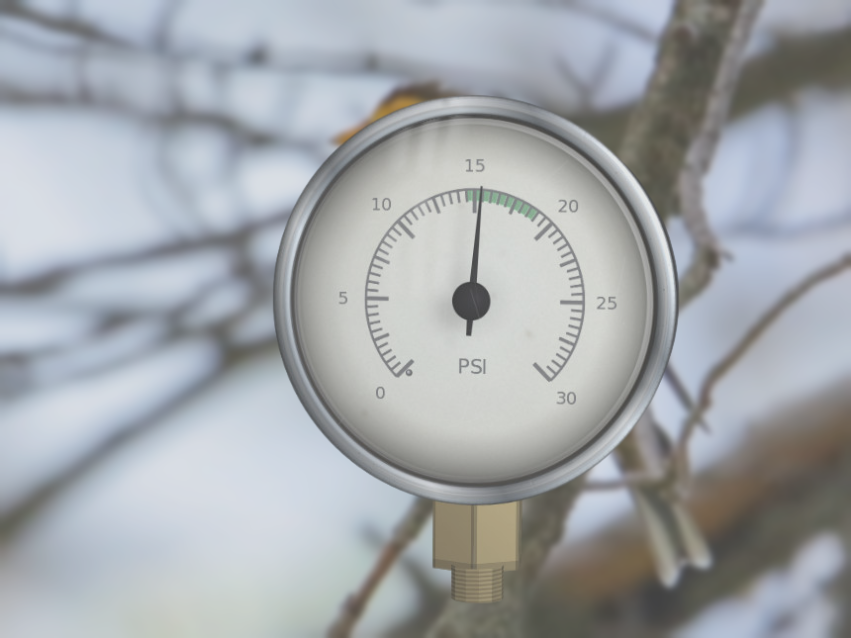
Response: 15.5 psi
